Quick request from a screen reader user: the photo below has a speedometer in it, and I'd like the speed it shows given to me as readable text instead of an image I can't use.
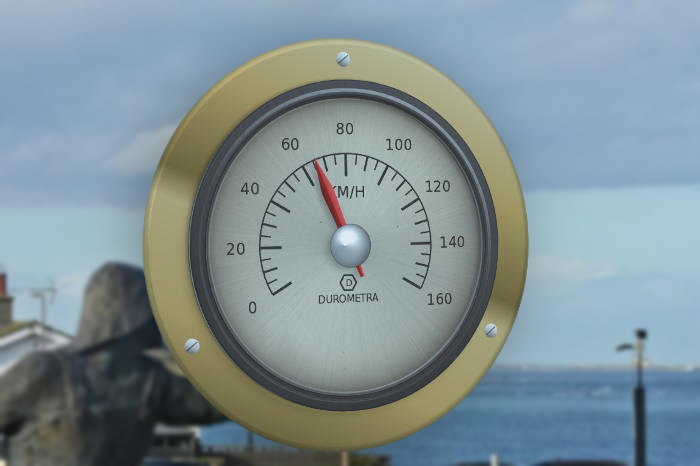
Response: 65 km/h
